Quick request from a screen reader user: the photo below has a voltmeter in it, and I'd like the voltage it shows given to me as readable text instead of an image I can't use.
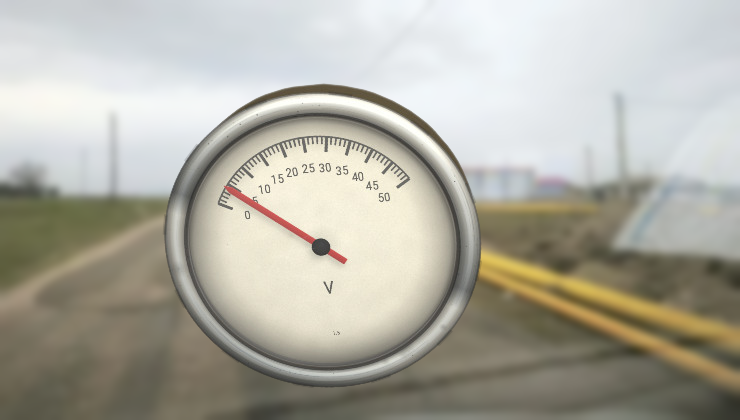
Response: 5 V
